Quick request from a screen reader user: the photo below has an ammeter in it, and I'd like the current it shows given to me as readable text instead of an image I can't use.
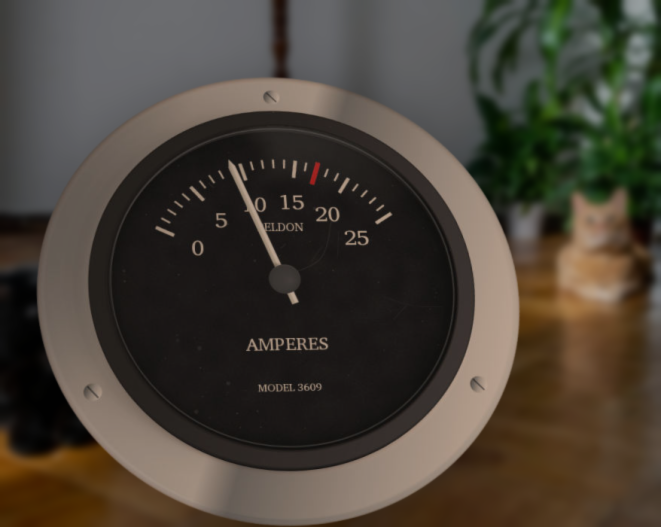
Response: 9 A
